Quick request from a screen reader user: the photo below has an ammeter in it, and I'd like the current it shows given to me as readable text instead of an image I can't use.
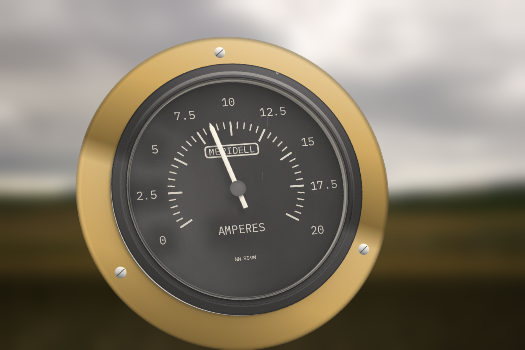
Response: 8.5 A
